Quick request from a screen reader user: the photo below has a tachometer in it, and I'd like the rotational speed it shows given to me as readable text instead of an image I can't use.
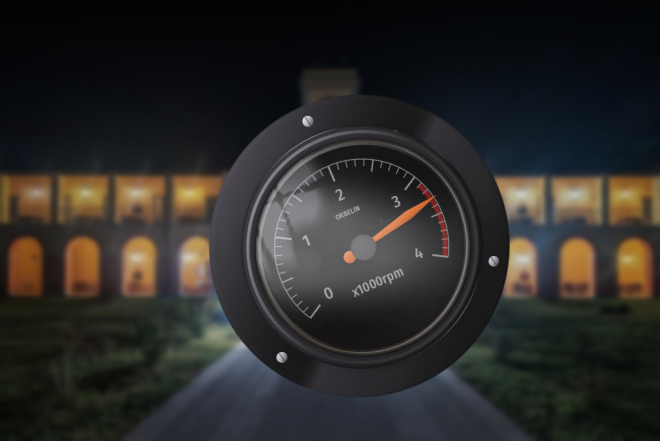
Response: 3300 rpm
